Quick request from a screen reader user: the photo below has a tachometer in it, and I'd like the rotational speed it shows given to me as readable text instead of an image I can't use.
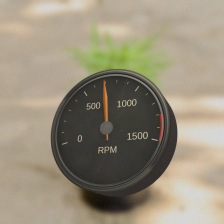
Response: 700 rpm
